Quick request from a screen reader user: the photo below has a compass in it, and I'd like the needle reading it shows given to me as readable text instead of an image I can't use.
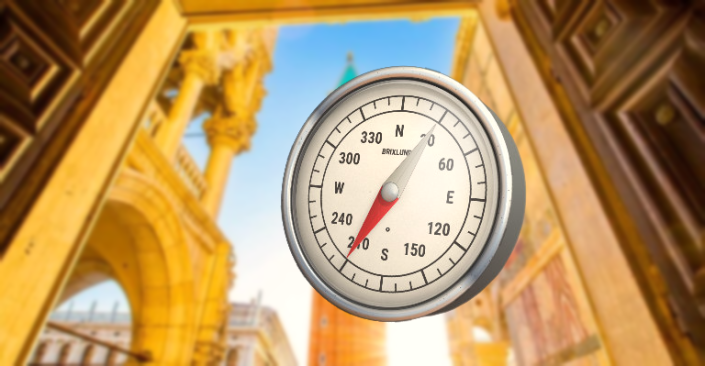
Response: 210 °
